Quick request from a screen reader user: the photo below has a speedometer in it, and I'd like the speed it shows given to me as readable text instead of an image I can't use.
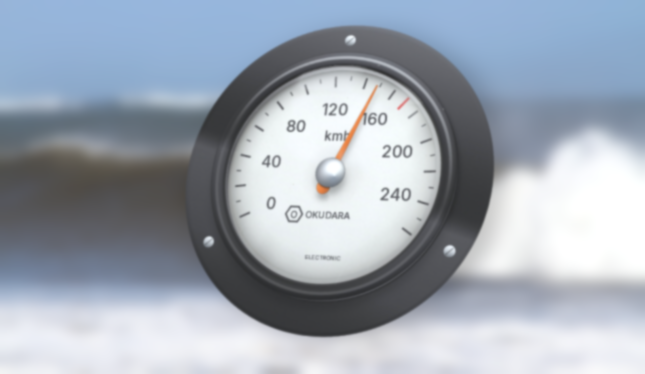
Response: 150 km/h
